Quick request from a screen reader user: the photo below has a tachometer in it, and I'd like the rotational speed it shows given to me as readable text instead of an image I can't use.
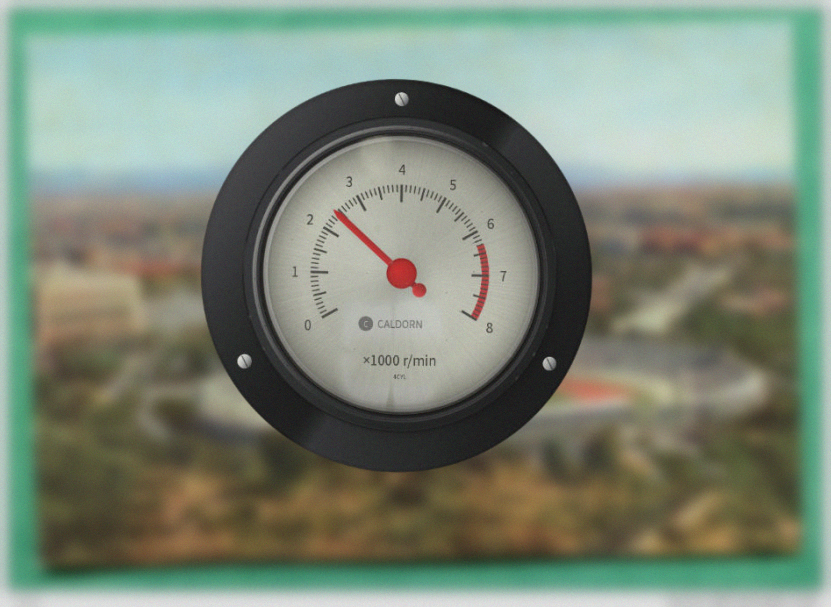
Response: 2400 rpm
